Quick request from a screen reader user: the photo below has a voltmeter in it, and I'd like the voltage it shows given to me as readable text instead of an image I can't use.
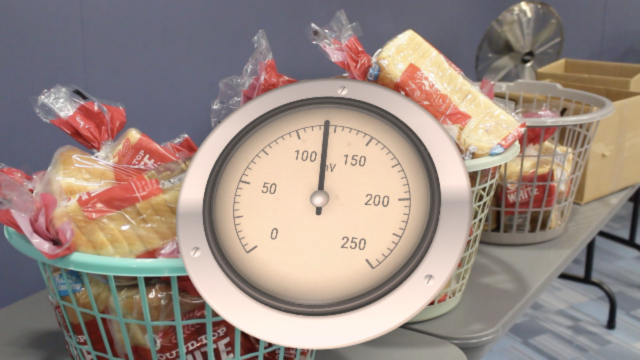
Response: 120 mV
